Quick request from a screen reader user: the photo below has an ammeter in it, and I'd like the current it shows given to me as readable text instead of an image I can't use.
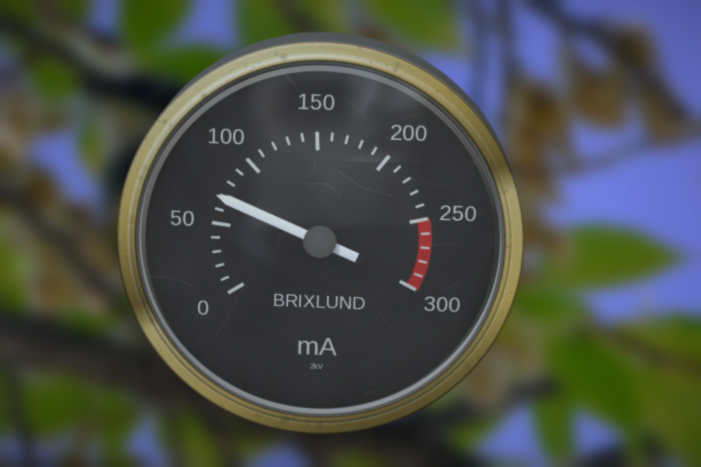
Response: 70 mA
